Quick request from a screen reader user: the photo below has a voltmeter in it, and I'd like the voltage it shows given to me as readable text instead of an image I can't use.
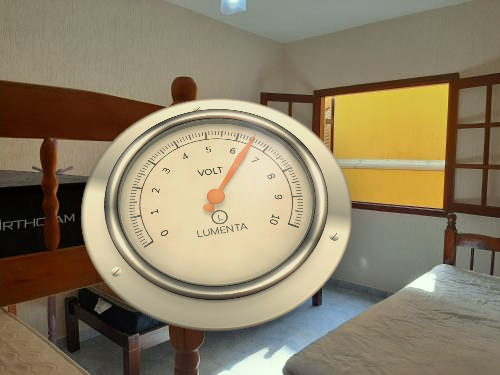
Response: 6.5 V
